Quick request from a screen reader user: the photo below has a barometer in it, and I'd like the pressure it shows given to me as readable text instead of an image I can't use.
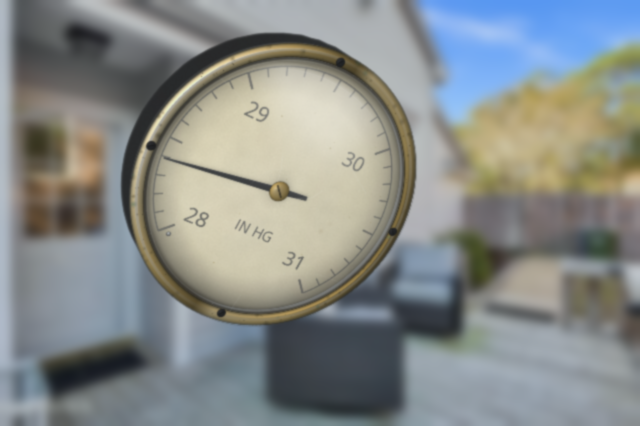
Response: 28.4 inHg
